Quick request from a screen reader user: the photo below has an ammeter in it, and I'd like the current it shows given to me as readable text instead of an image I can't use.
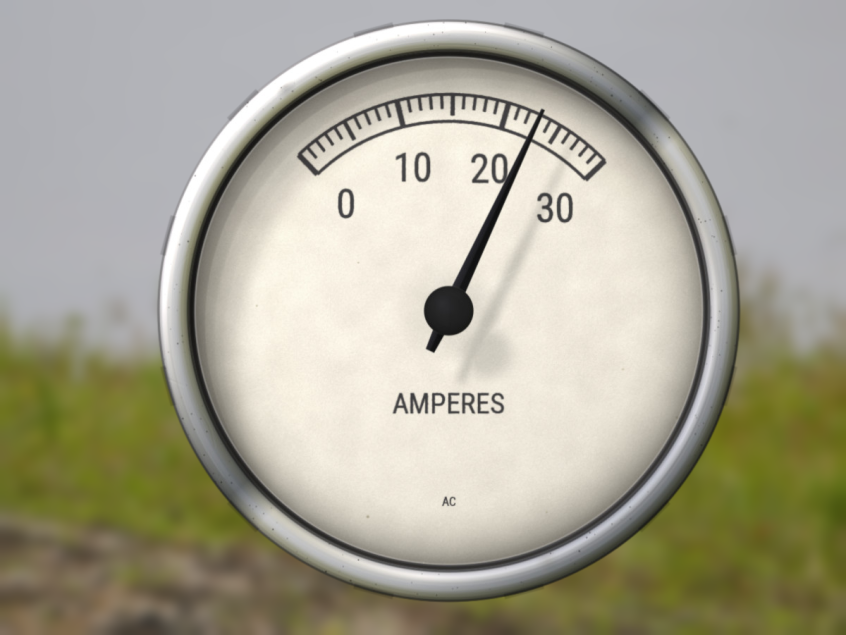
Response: 23 A
